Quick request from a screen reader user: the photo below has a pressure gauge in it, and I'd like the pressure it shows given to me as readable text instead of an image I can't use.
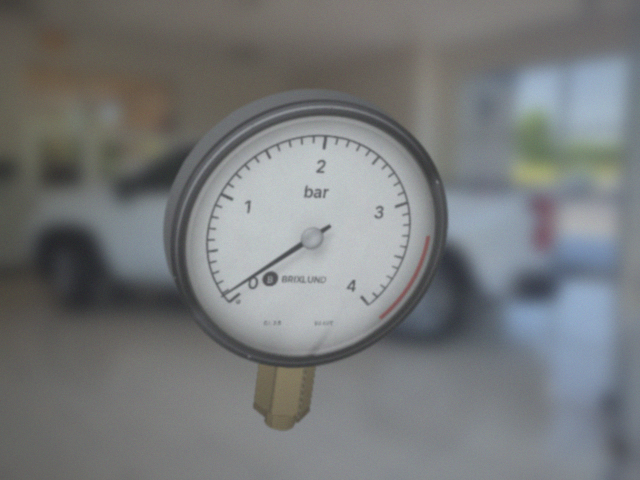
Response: 0.1 bar
